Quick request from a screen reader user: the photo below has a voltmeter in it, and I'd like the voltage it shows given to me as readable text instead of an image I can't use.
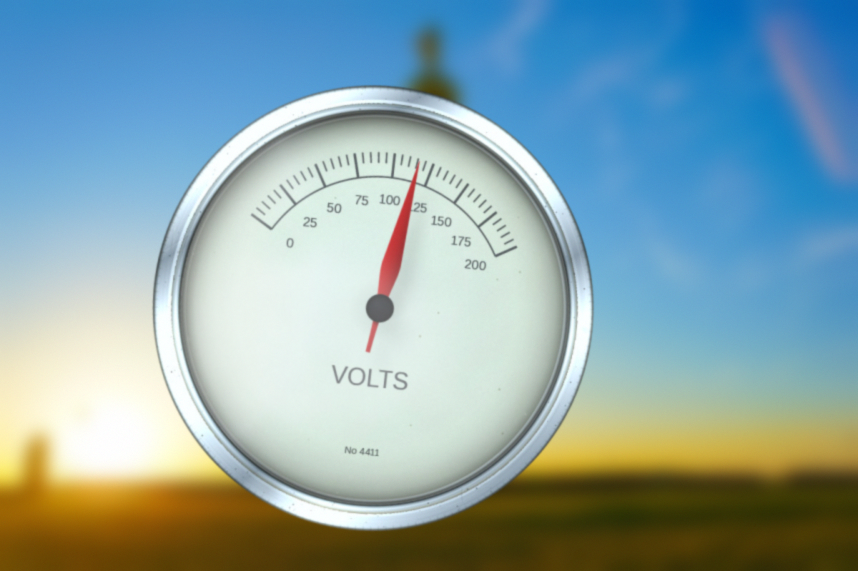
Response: 115 V
